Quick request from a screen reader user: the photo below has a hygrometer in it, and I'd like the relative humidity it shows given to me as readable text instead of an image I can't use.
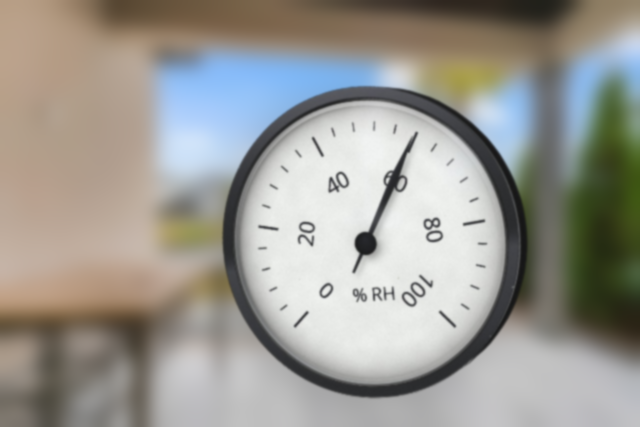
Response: 60 %
